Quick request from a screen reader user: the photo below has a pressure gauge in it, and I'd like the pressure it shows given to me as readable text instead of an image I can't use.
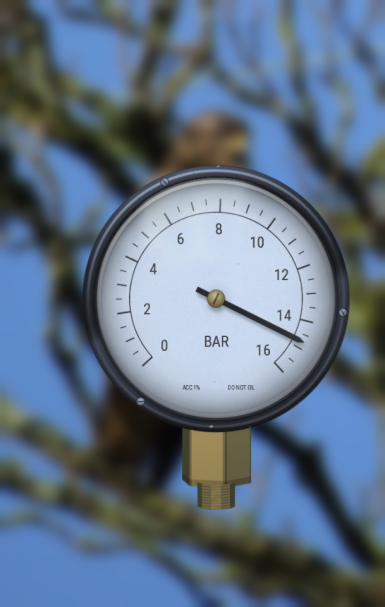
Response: 14.75 bar
